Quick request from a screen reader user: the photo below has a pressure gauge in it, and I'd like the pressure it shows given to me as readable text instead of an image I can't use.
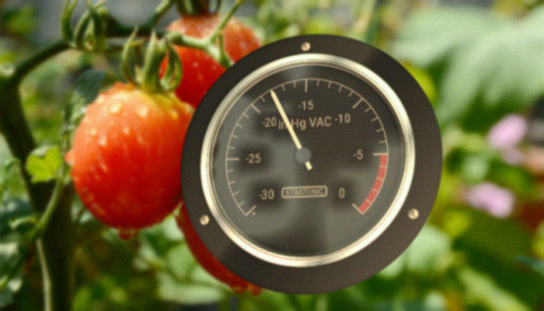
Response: -18 inHg
